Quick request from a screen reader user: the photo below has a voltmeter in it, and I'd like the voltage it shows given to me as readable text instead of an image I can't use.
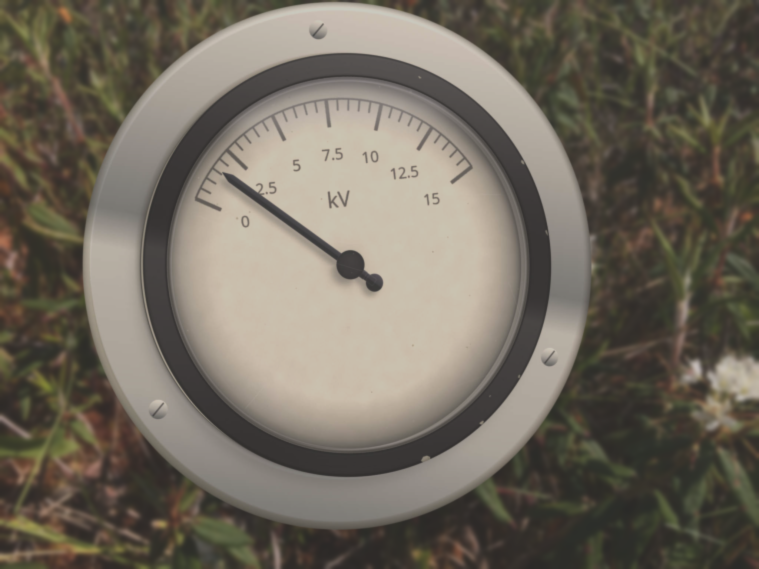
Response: 1.5 kV
